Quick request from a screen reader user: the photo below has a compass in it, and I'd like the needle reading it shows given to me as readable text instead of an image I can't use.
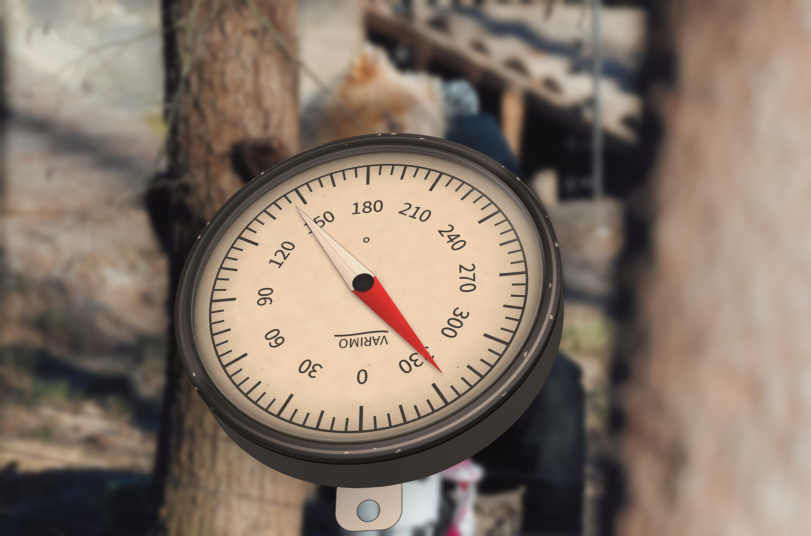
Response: 325 °
